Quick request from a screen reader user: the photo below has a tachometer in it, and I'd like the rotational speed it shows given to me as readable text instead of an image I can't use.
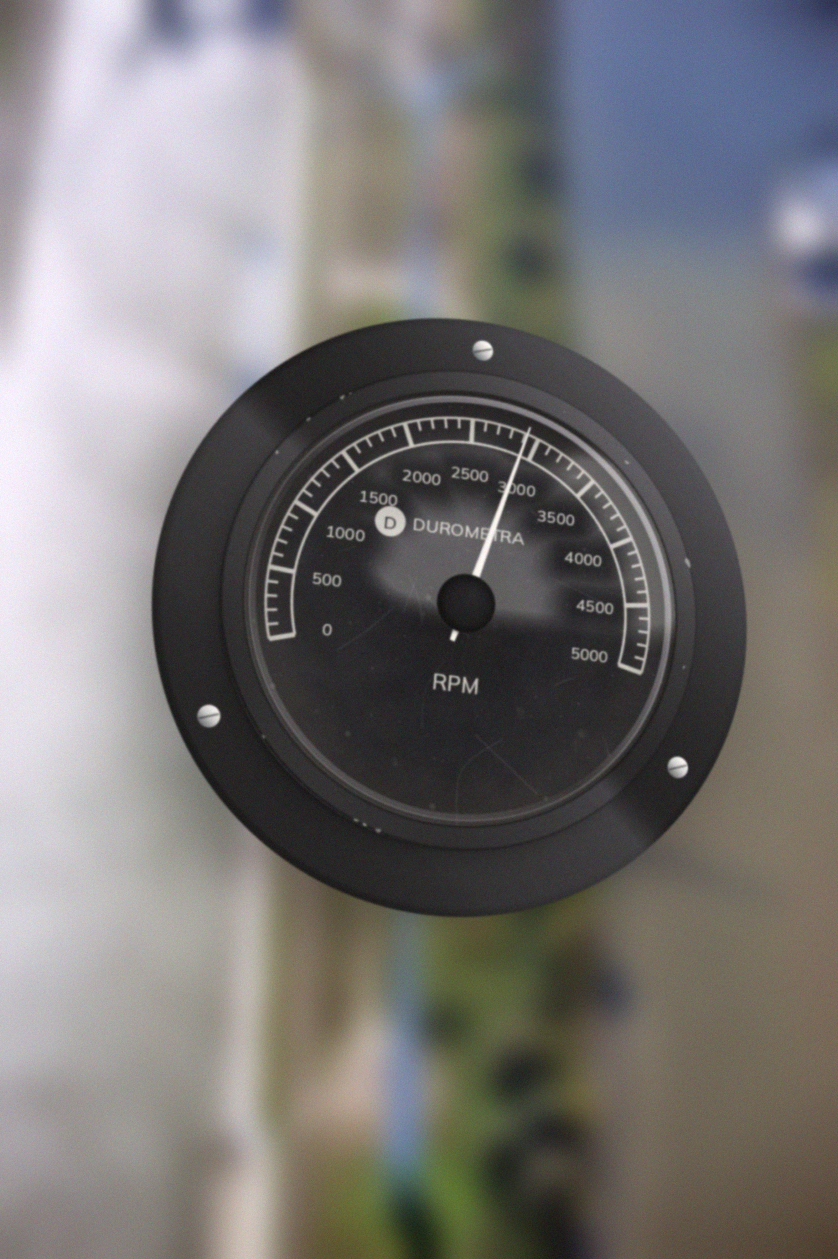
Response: 2900 rpm
